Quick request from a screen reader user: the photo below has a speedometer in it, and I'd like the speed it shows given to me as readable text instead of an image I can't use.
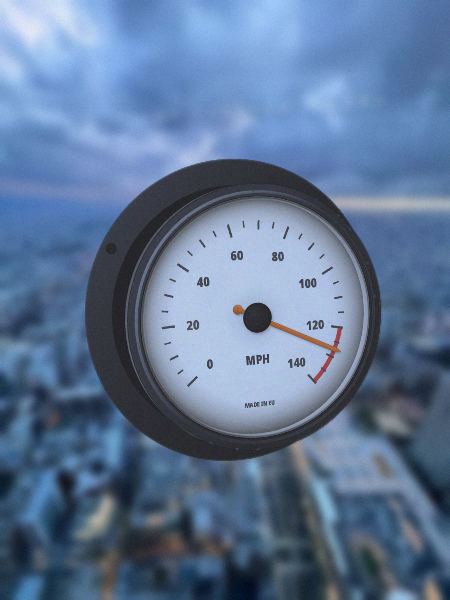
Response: 127.5 mph
